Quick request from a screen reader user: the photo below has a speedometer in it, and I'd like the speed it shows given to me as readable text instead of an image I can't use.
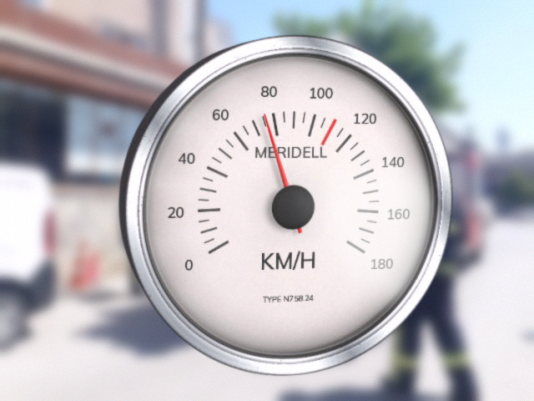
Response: 75 km/h
